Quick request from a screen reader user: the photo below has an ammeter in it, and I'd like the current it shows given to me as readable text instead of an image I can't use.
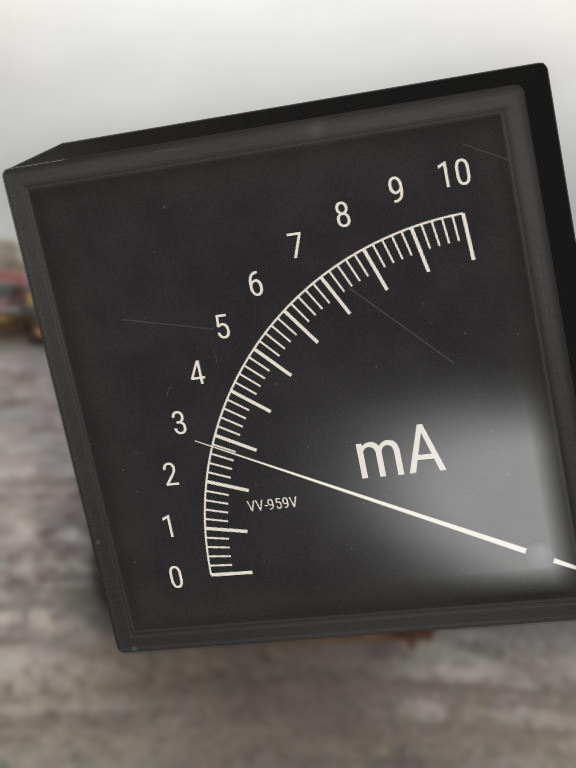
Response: 2.8 mA
